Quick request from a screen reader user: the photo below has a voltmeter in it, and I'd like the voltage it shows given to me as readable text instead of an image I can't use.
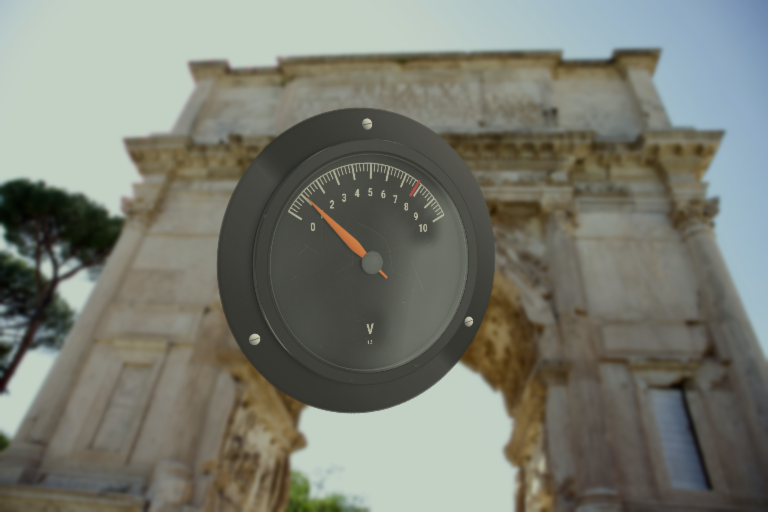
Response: 1 V
